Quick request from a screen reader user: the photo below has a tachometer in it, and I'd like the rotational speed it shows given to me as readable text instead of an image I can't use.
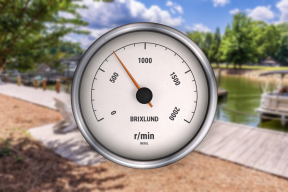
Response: 700 rpm
